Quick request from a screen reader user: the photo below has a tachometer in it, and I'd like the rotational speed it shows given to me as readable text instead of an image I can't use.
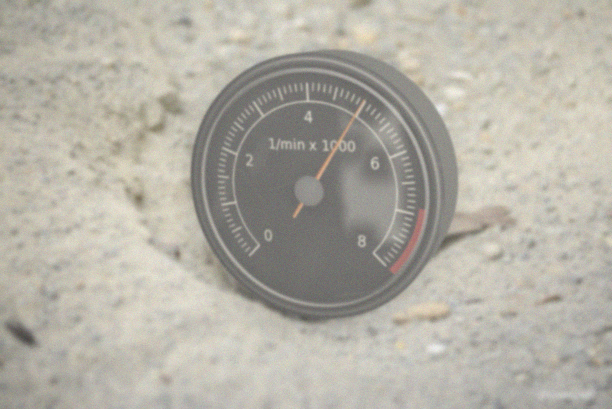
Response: 5000 rpm
